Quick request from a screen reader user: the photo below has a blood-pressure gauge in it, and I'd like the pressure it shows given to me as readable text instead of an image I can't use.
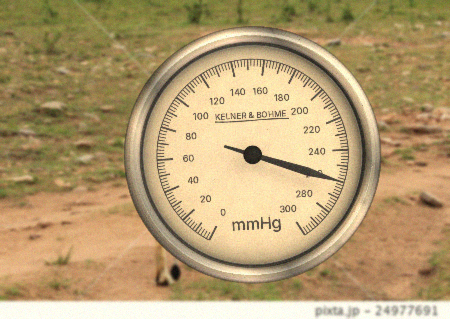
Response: 260 mmHg
